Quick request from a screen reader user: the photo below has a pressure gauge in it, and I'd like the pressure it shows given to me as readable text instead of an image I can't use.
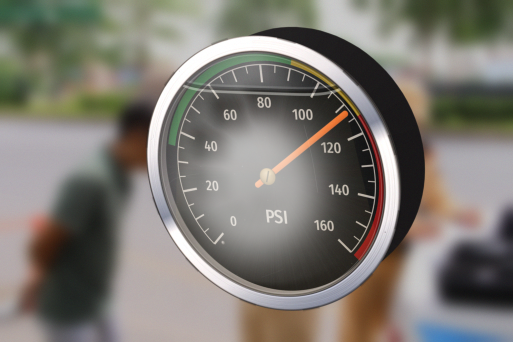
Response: 112.5 psi
